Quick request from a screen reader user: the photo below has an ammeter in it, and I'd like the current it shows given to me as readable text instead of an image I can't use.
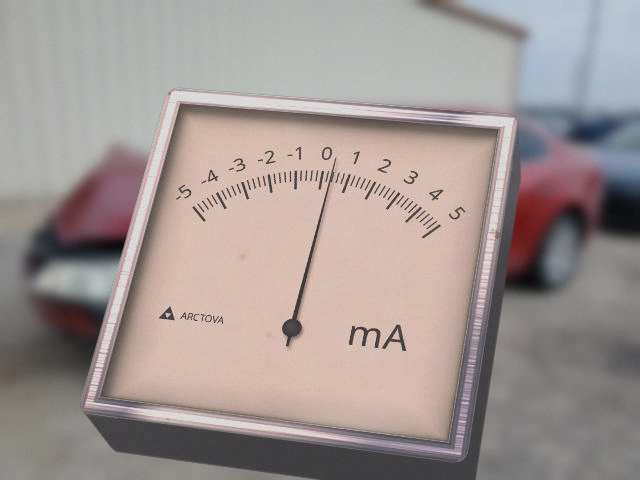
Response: 0.4 mA
